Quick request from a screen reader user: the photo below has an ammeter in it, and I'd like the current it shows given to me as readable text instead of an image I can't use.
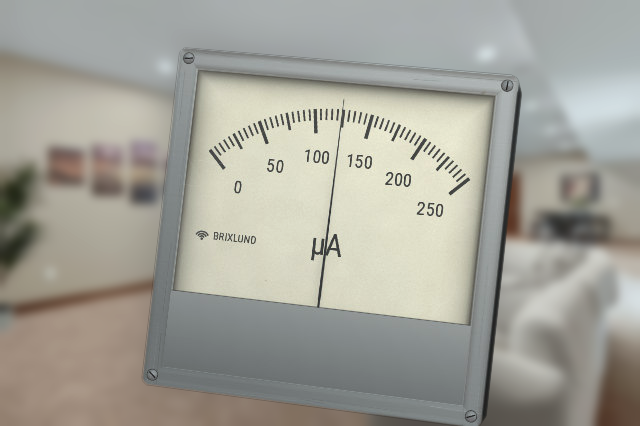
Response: 125 µA
